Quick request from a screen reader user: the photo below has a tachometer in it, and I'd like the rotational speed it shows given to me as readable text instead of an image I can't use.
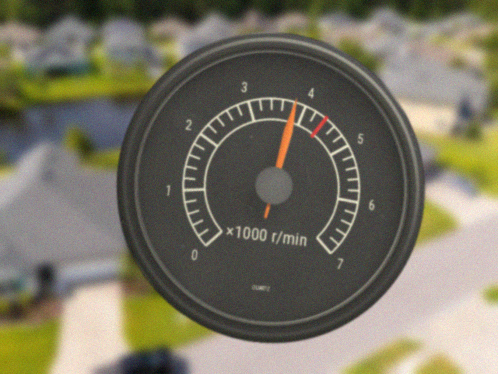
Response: 3800 rpm
